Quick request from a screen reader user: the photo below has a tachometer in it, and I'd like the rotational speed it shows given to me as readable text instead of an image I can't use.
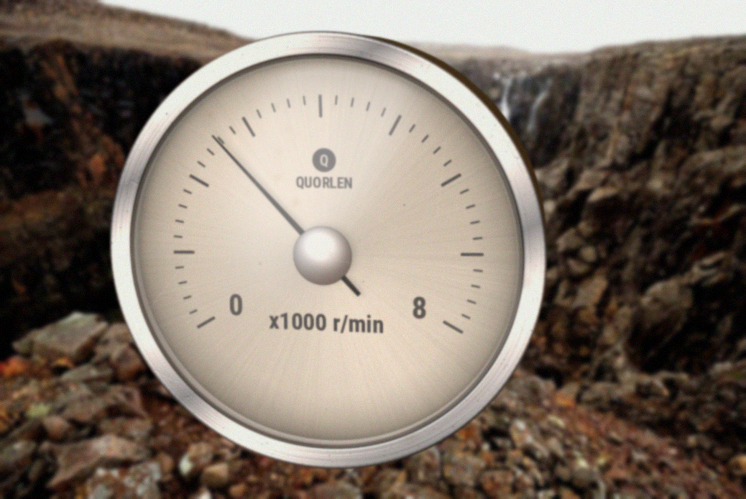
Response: 2600 rpm
